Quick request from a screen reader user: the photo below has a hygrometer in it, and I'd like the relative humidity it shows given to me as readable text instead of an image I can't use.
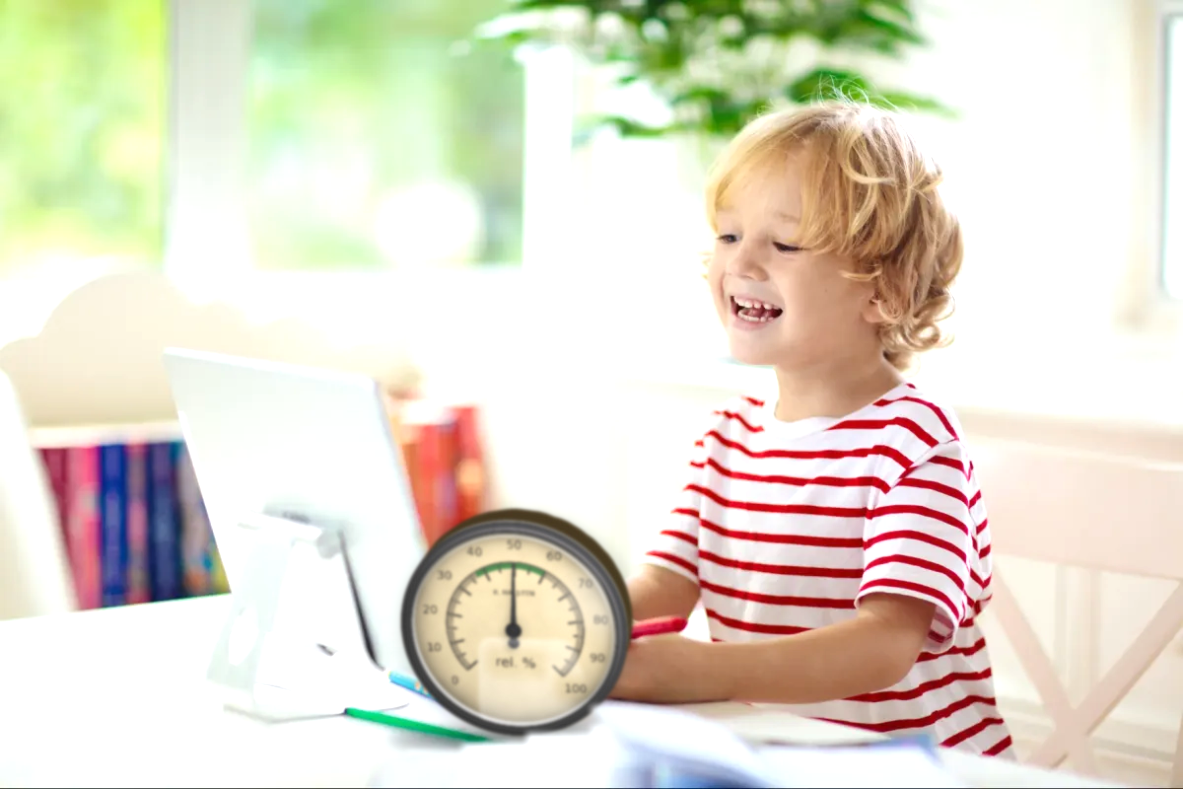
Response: 50 %
